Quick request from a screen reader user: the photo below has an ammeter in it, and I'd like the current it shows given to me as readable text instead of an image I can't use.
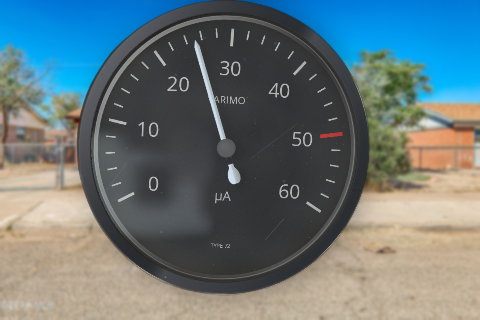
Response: 25 µA
